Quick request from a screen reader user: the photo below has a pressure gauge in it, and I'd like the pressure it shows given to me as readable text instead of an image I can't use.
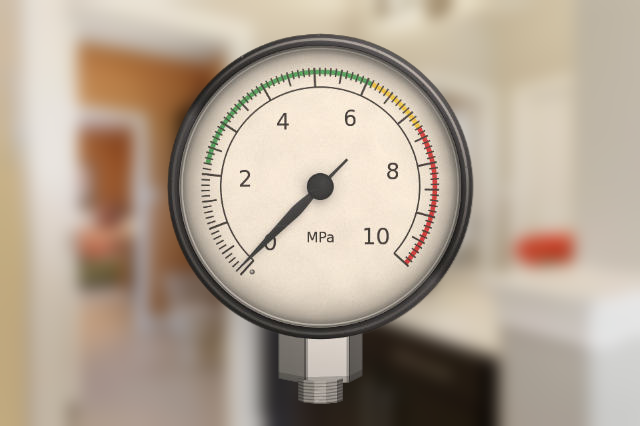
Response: 0.1 MPa
